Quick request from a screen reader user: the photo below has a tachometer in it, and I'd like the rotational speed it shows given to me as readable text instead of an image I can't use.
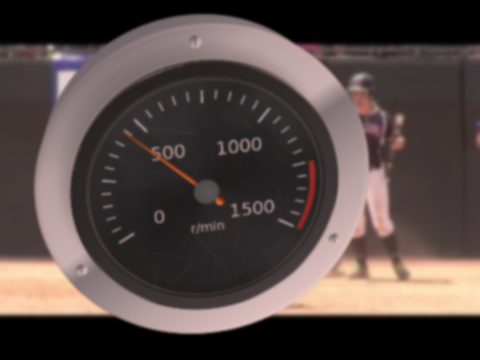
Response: 450 rpm
